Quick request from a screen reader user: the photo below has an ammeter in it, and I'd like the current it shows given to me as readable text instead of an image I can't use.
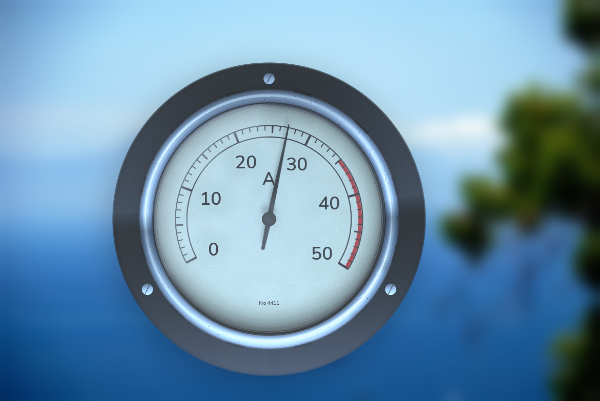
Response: 27 A
